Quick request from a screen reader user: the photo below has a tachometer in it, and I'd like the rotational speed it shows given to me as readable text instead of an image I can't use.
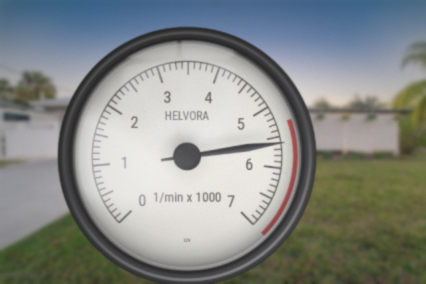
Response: 5600 rpm
